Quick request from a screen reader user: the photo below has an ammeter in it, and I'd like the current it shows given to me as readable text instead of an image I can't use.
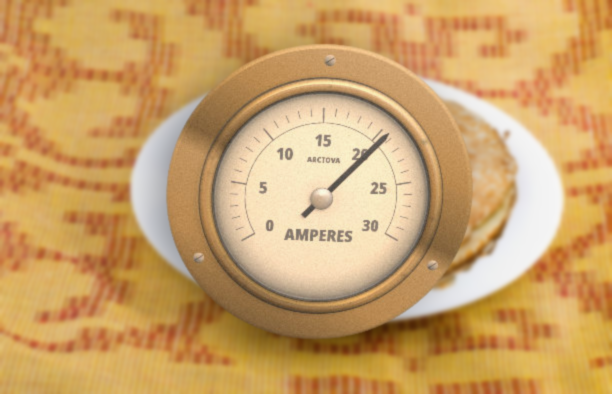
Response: 20.5 A
